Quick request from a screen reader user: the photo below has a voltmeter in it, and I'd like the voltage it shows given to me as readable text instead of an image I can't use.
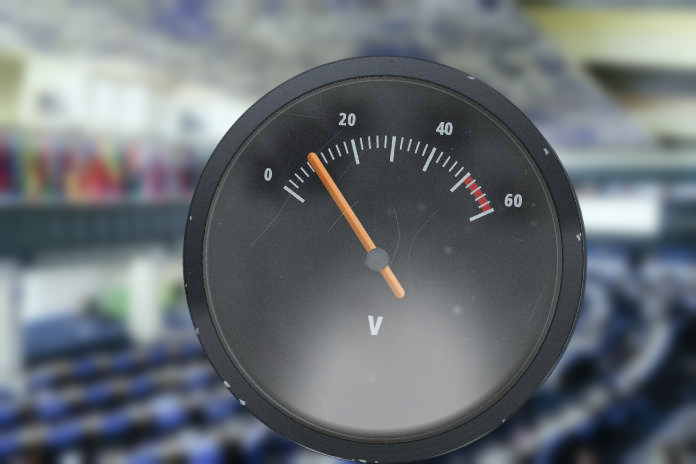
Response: 10 V
